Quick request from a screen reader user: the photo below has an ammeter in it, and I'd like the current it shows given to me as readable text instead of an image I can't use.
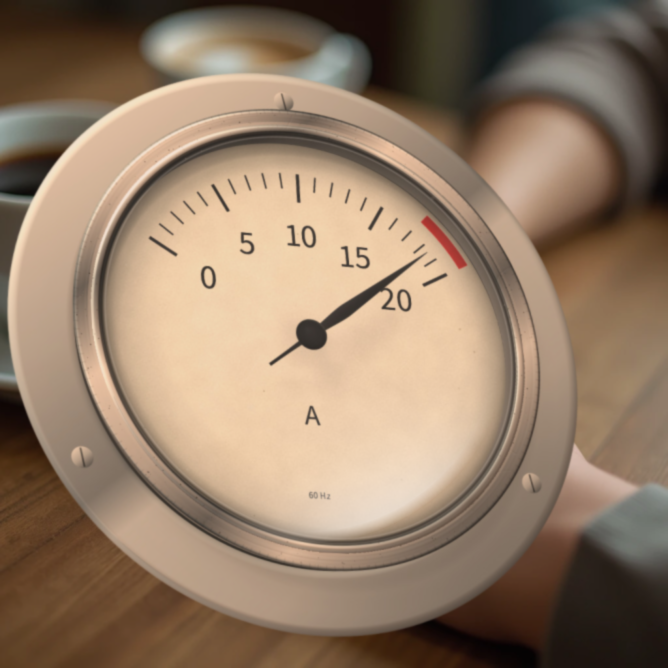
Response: 18.5 A
